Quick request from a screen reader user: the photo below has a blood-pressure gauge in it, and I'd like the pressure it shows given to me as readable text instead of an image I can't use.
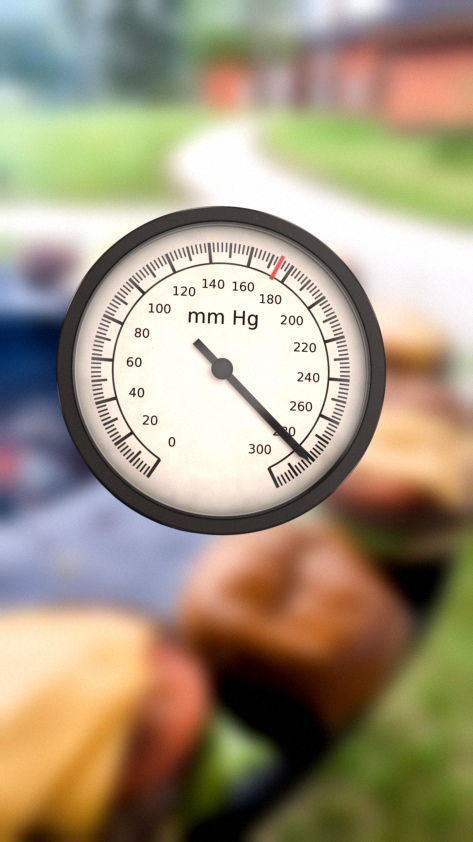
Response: 282 mmHg
